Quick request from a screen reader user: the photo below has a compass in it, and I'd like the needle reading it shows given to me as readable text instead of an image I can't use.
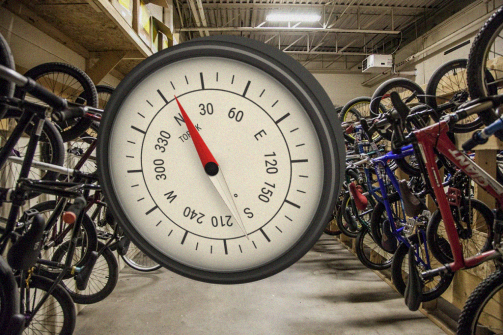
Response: 10 °
